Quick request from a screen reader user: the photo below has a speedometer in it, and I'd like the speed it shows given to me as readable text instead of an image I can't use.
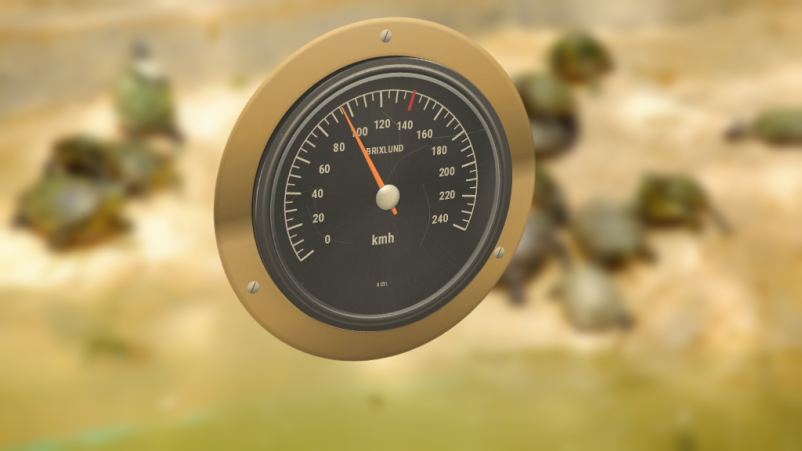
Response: 95 km/h
